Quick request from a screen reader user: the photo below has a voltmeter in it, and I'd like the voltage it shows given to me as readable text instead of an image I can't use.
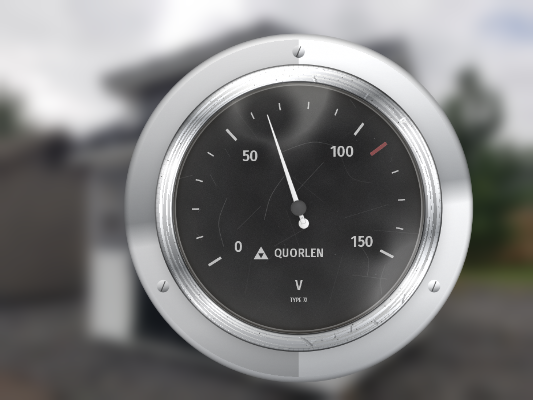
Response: 65 V
